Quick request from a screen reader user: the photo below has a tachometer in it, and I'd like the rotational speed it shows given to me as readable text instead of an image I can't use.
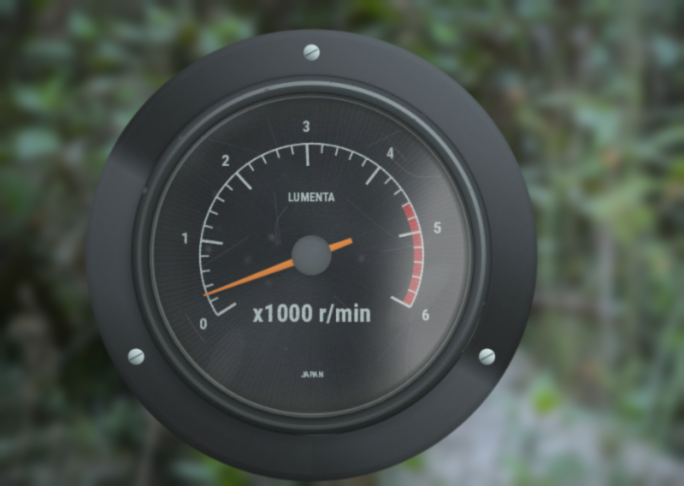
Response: 300 rpm
